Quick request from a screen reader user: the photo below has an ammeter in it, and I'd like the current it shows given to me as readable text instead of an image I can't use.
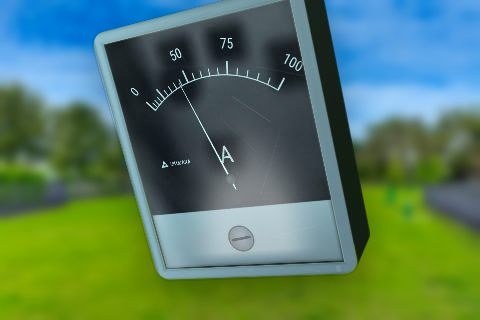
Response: 45 A
